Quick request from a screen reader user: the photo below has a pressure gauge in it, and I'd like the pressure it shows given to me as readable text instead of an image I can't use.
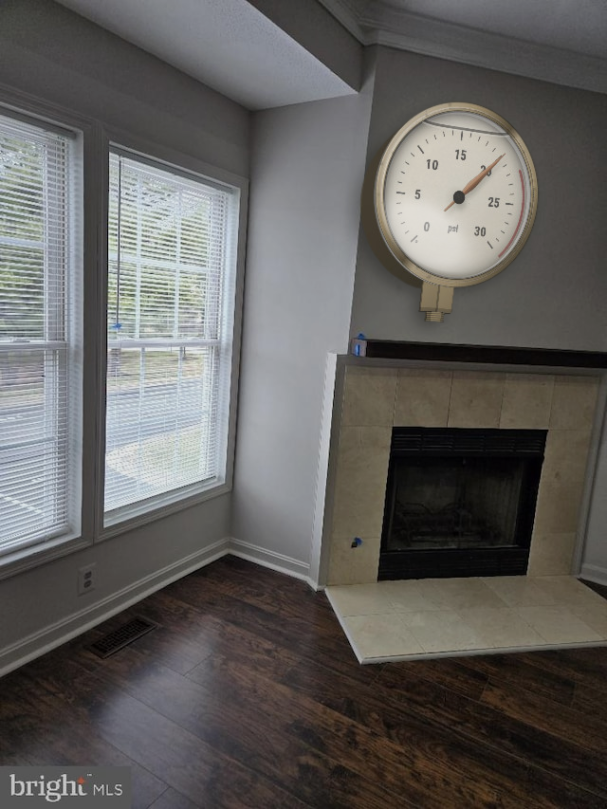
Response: 20 psi
